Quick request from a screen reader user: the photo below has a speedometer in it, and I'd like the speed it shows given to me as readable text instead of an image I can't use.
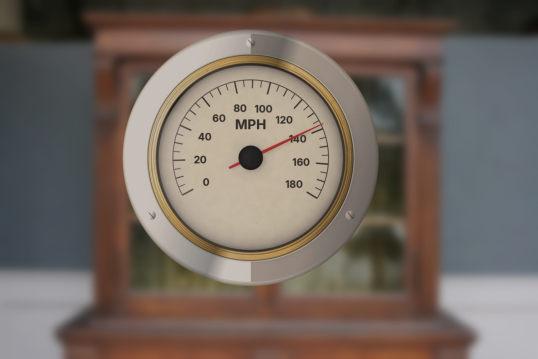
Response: 137.5 mph
